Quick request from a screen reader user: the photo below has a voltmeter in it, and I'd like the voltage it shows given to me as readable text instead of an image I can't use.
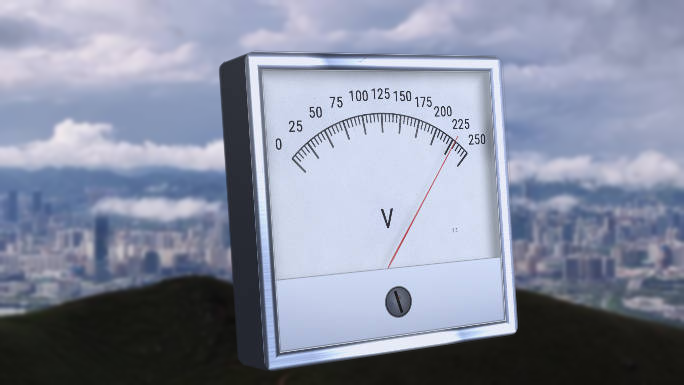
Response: 225 V
